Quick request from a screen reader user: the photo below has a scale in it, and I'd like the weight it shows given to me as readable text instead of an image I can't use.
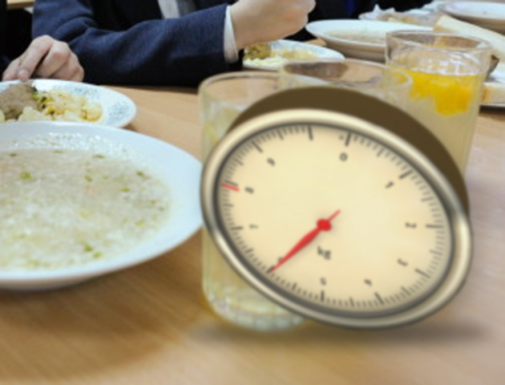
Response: 6 kg
